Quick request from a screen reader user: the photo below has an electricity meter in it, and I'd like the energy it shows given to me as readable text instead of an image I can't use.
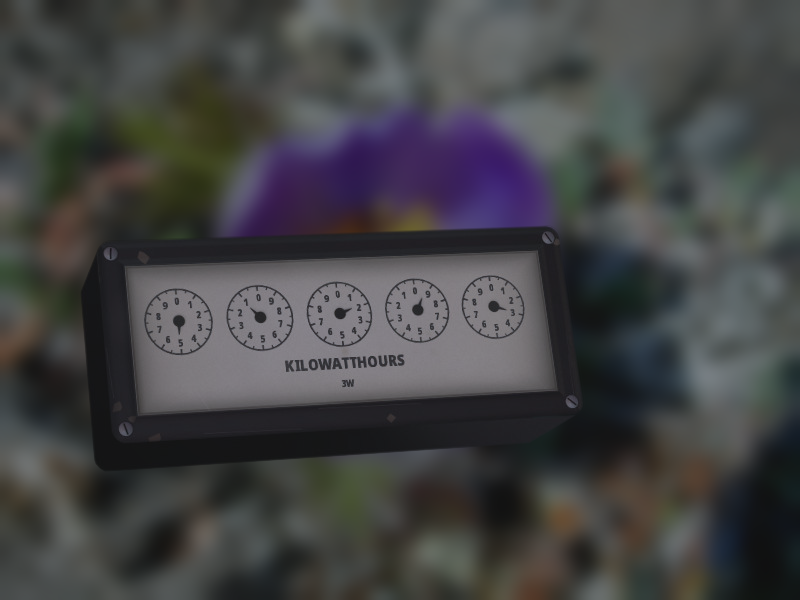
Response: 51193 kWh
